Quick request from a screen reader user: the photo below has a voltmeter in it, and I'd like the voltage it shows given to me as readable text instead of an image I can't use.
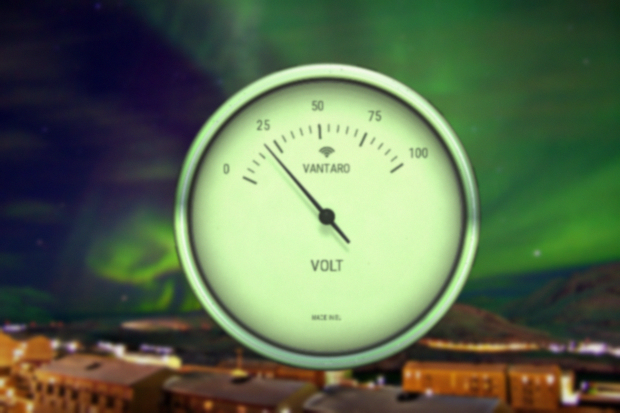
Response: 20 V
